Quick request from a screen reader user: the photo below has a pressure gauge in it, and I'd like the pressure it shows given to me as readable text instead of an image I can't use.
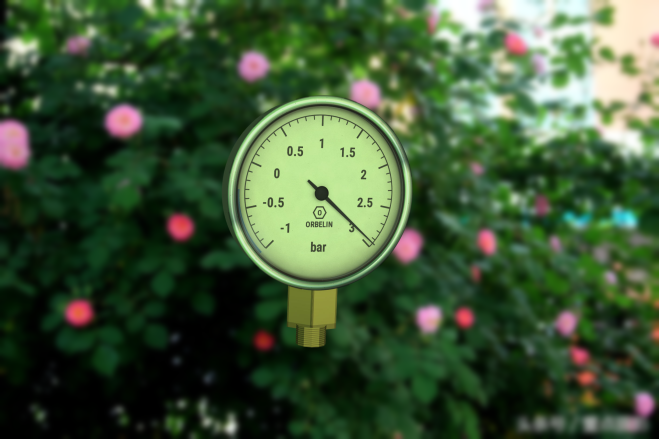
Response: 2.95 bar
